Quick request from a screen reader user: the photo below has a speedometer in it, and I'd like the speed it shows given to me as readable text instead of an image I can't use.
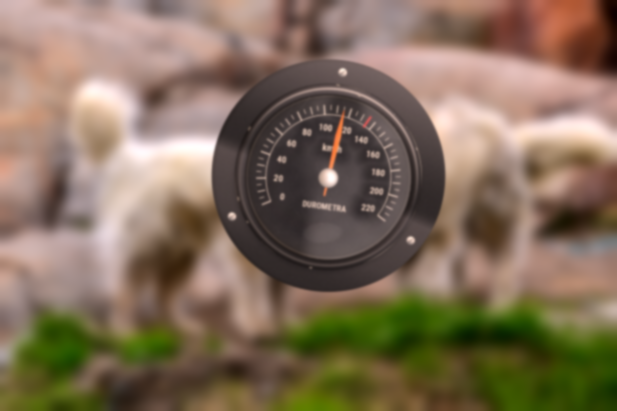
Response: 115 km/h
